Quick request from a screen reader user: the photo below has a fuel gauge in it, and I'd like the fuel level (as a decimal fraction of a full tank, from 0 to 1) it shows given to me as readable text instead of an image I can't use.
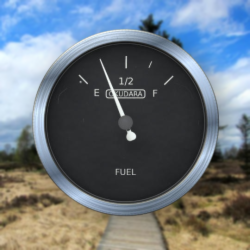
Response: 0.25
